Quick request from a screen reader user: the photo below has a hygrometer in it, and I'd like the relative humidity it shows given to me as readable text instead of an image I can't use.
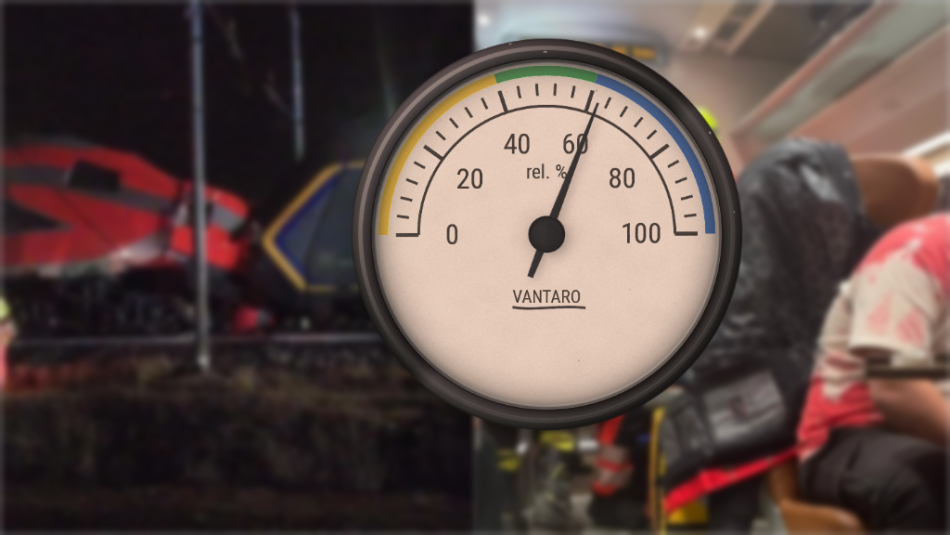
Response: 62 %
